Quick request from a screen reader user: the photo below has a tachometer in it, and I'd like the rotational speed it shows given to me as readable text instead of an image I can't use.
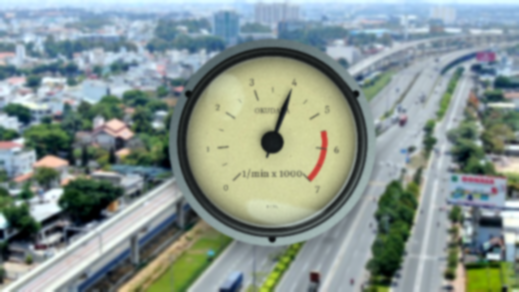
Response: 4000 rpm
